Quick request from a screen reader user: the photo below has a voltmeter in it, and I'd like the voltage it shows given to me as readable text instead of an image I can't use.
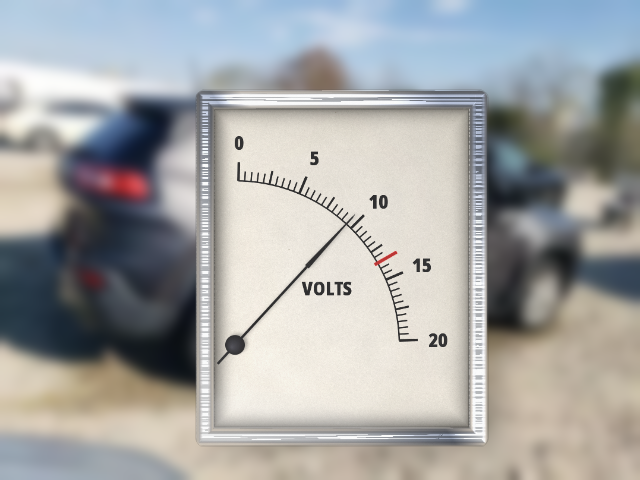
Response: 9.5 V
